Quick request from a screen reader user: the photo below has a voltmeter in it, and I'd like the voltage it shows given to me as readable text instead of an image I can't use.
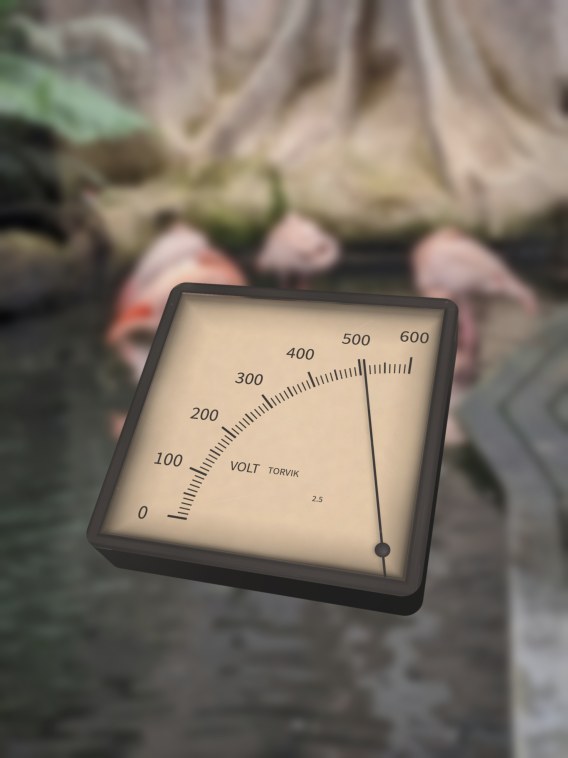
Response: 510 V
